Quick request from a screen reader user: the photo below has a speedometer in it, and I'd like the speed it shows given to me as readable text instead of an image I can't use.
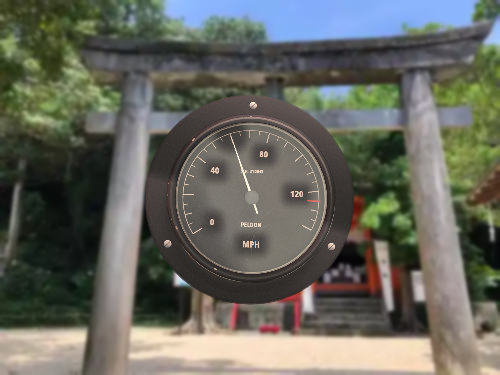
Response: 60 mph
